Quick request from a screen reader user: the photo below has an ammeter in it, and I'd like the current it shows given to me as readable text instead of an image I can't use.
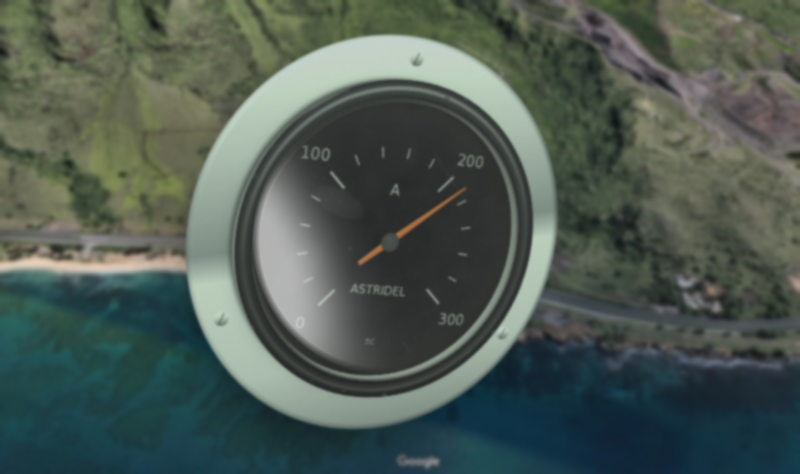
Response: 210 A
